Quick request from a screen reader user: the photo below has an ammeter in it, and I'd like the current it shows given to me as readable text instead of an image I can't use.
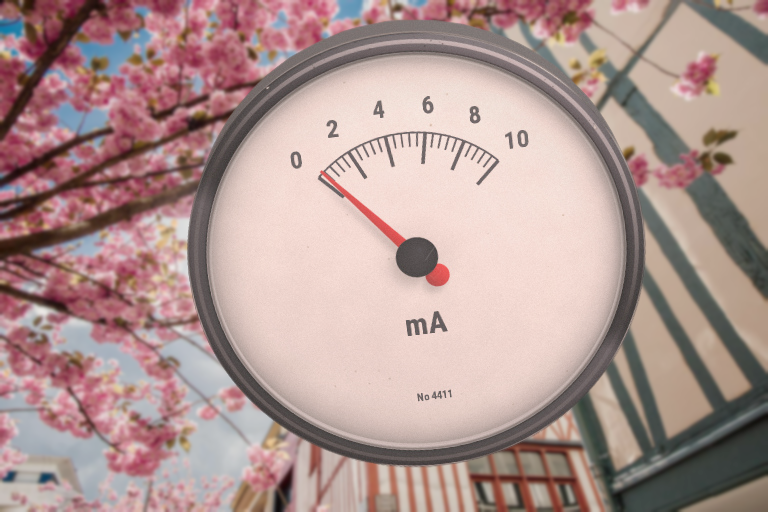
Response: 0.4 mA
